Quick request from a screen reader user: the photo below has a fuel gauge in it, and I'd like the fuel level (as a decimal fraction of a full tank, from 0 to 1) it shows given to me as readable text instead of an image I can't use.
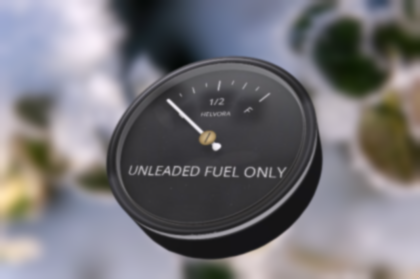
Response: 0
